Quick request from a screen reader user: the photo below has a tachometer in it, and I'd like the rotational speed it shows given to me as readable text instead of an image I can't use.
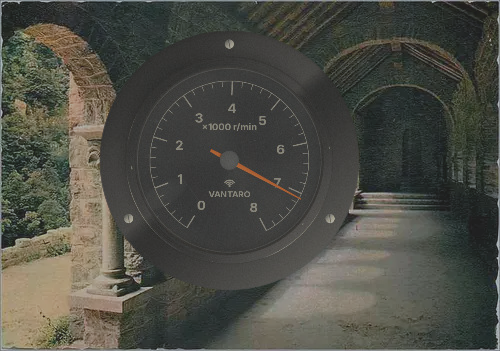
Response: 7100 rpm
